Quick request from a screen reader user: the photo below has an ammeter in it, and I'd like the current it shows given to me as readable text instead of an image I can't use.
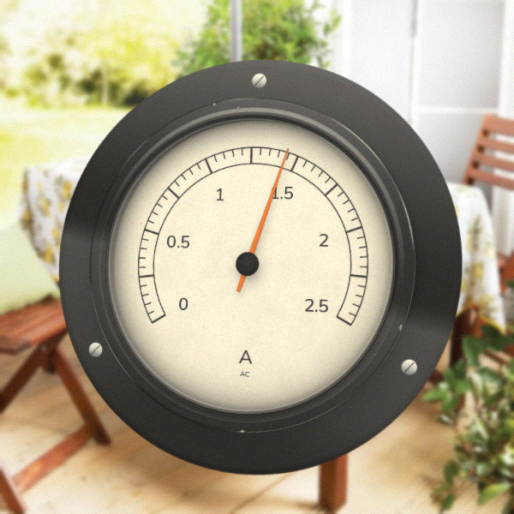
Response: 1.45 A
